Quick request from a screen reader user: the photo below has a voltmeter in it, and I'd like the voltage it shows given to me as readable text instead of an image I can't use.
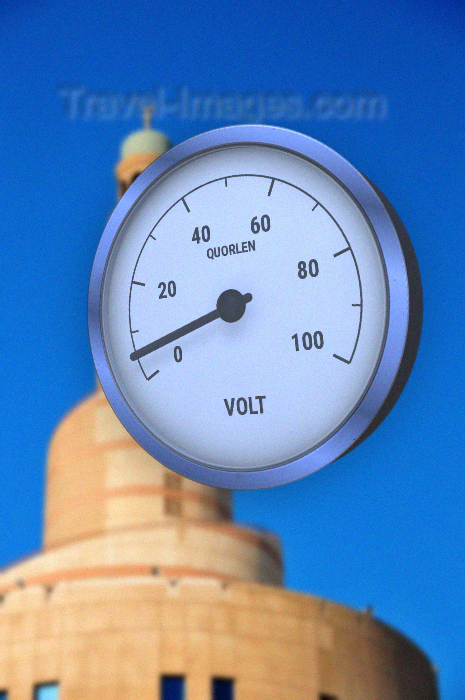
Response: 5 V
